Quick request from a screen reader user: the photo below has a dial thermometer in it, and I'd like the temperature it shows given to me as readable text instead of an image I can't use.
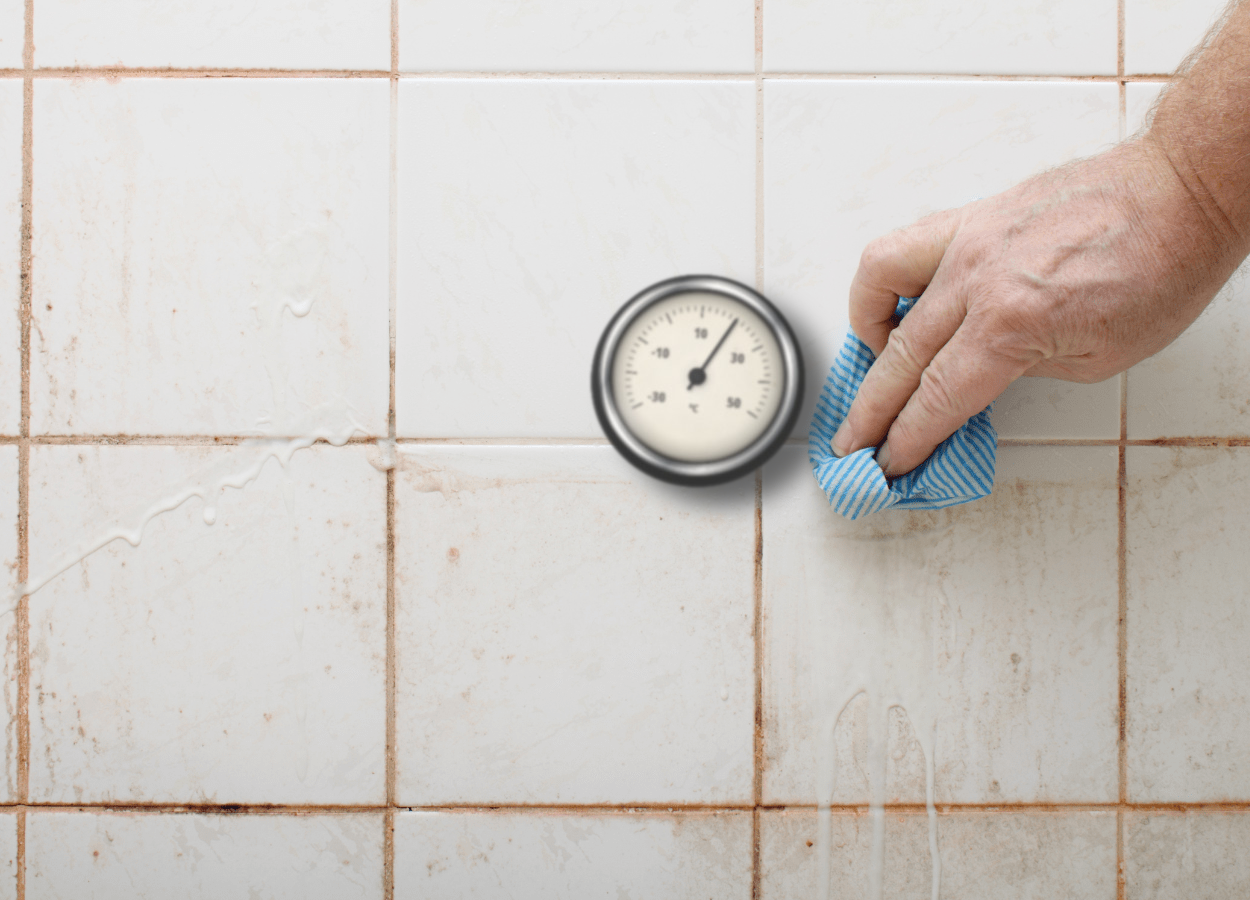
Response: 20 °C
